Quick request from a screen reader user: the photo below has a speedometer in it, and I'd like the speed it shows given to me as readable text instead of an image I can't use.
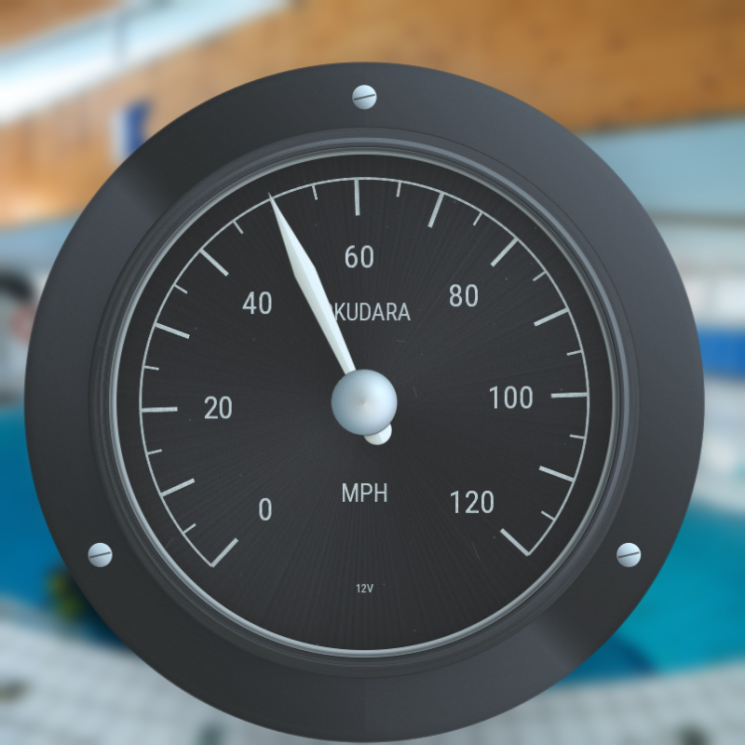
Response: 50 mph
